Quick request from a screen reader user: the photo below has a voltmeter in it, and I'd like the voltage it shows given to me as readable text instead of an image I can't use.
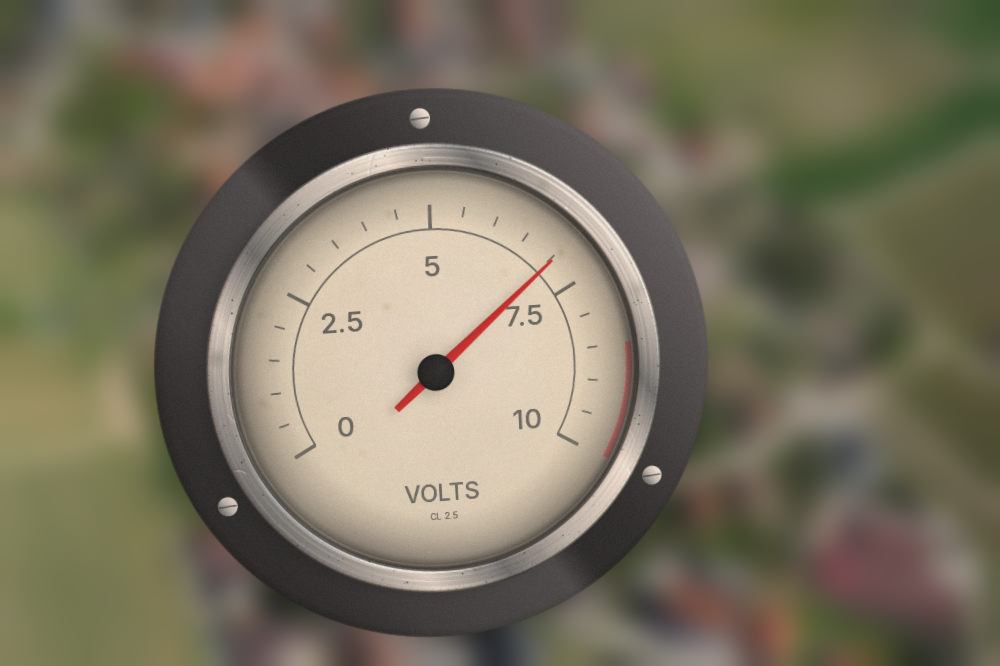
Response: 7 V
